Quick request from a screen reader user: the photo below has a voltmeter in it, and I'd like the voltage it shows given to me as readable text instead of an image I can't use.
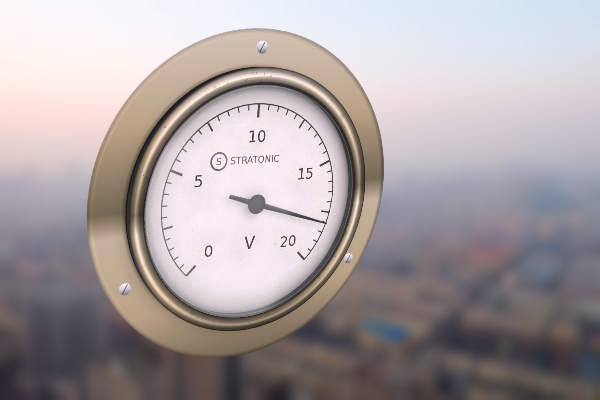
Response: 18 V
